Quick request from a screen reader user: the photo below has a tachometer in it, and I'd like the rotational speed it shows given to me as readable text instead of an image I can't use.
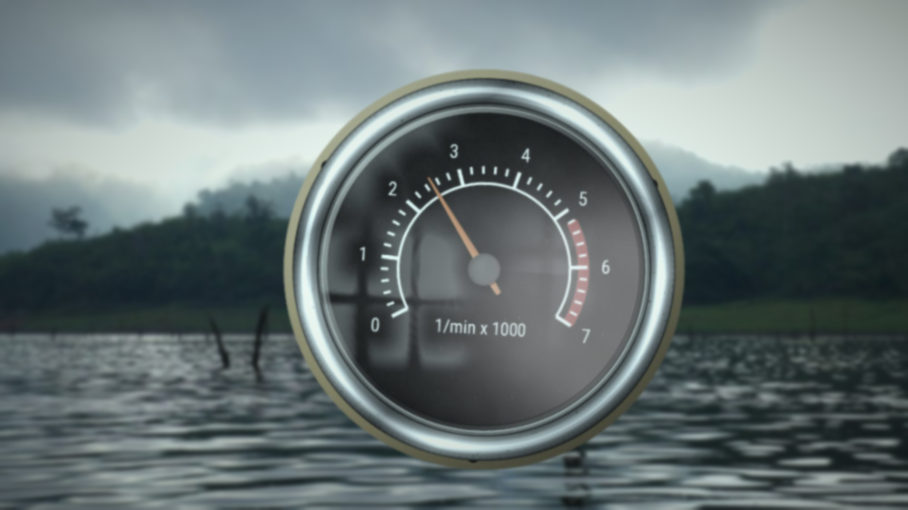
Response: 2500 rpm
